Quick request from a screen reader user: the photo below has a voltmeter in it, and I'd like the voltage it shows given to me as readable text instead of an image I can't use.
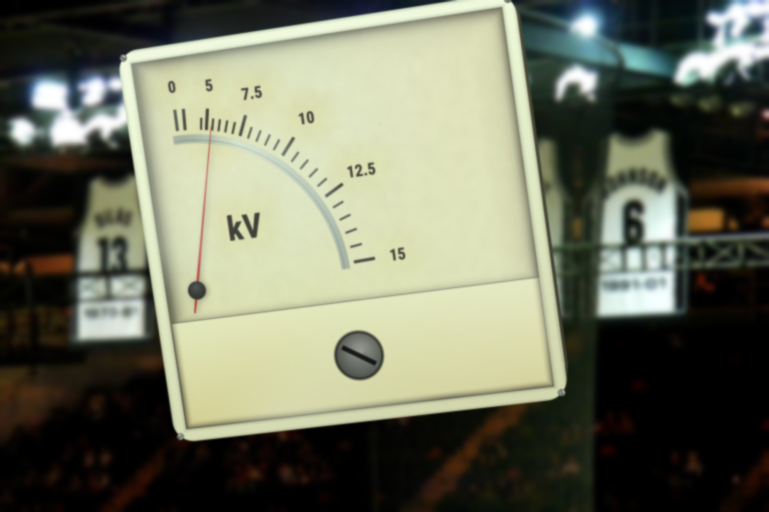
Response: 5.5 kV
